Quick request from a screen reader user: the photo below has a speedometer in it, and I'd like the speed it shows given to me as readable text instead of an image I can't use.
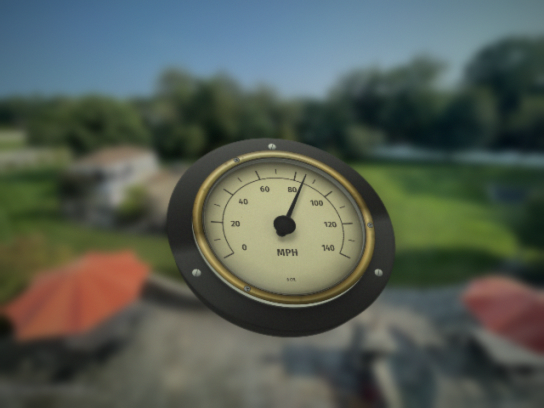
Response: 85 mph
